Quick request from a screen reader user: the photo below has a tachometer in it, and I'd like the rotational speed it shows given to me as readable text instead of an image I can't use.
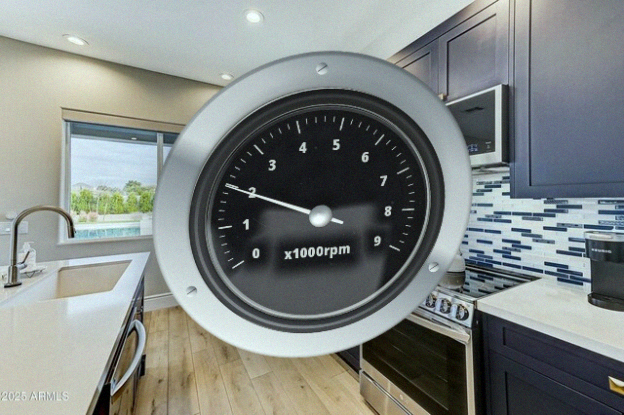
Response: 2000 rpm
